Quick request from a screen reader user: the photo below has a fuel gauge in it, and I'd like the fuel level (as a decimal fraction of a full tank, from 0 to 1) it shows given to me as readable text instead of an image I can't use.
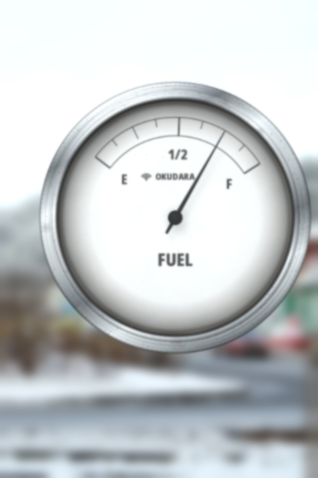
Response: 0.75
